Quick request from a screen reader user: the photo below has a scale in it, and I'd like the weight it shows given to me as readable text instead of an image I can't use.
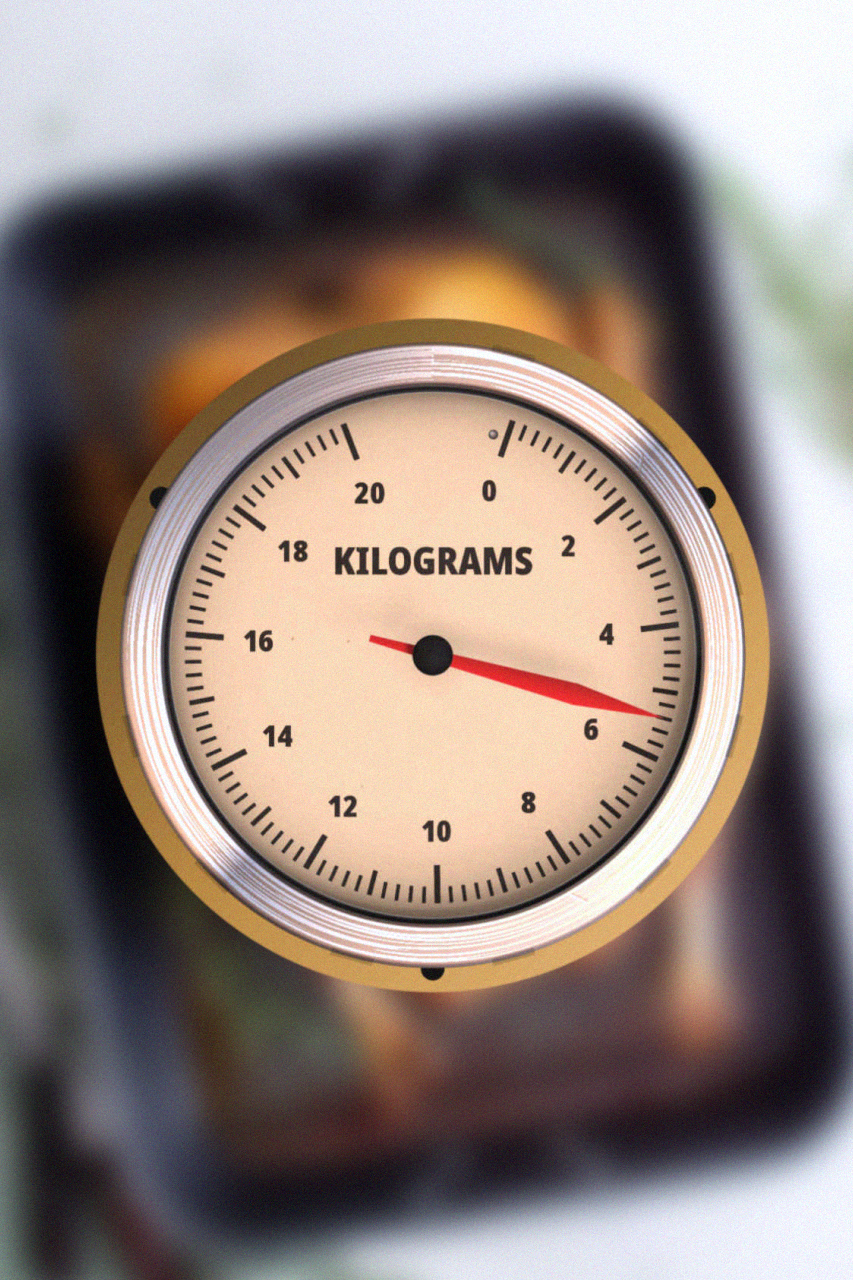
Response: 5.4 kg
